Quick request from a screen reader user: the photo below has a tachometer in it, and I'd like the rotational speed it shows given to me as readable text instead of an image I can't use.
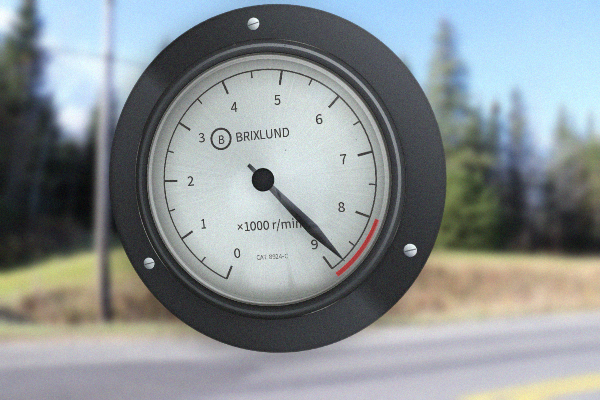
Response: 8750 rpm
